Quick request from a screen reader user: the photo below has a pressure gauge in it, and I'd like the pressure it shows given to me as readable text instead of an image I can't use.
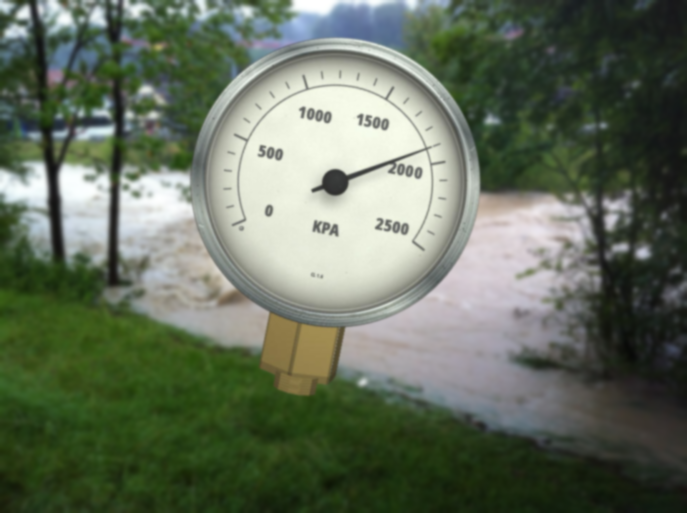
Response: 1900 kPa
